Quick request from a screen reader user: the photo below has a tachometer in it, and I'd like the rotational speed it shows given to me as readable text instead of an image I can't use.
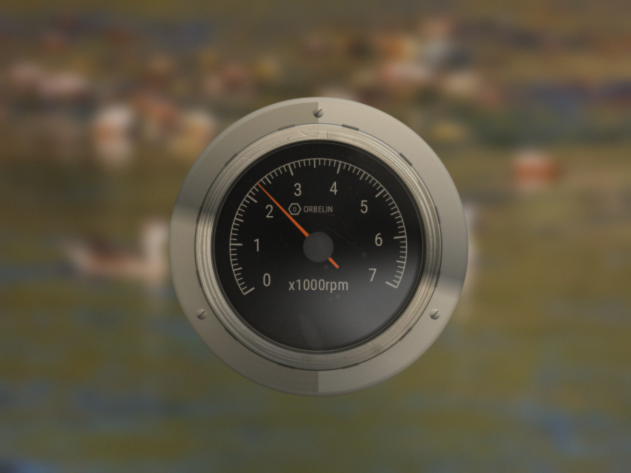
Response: 2300 rpm
